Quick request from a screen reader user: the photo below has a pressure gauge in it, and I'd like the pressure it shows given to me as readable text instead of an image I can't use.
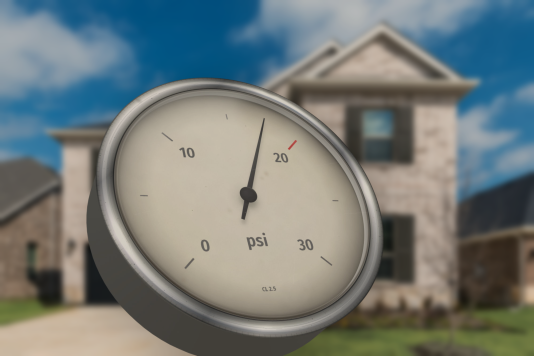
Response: 17.5 psi
